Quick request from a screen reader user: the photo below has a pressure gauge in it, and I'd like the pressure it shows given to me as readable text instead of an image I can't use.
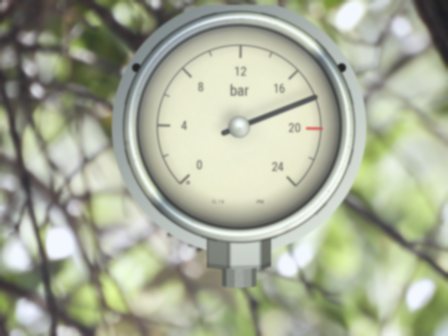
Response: 18 bar
